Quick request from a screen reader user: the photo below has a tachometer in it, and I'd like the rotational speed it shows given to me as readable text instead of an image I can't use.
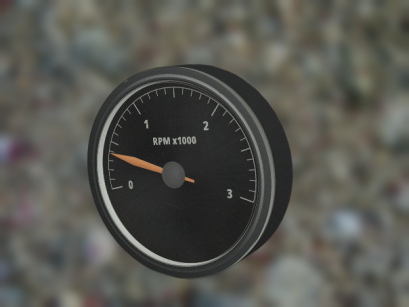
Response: 400 rpm
